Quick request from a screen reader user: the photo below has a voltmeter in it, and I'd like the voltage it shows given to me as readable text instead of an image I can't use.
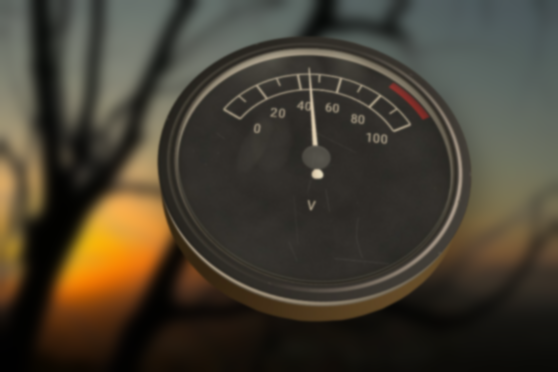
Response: 45 V
